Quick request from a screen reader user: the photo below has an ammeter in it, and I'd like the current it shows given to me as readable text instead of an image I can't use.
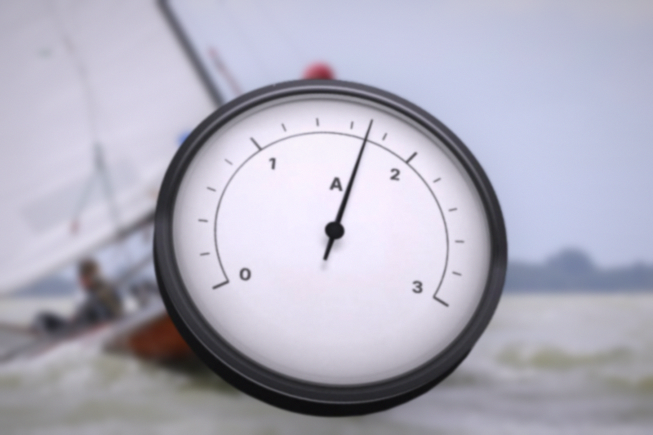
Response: 1.7 A
